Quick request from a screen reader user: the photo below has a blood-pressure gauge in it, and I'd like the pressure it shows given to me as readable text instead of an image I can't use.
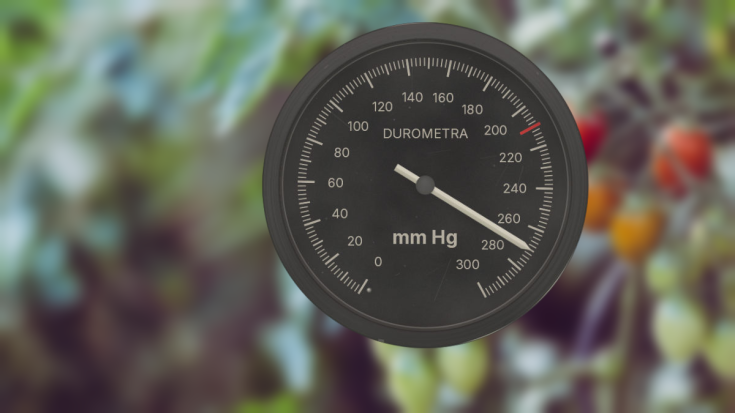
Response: 270 mmHg
